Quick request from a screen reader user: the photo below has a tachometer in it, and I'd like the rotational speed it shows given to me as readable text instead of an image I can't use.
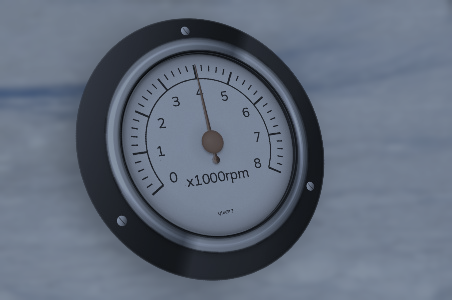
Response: 4000 rpm
